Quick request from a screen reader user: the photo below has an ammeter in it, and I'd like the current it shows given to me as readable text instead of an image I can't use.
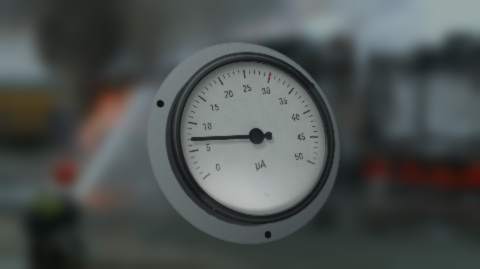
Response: 7 µA
